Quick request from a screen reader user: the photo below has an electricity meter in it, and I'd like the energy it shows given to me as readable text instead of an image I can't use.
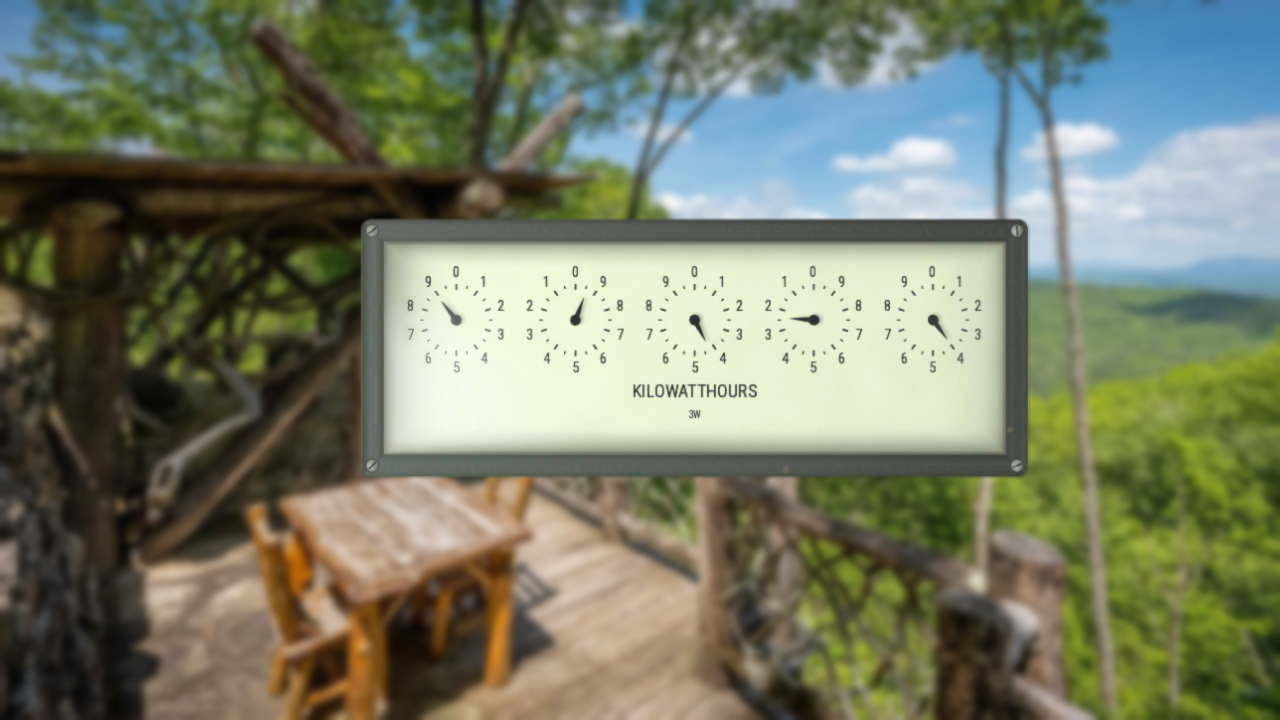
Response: 89424 kWh
